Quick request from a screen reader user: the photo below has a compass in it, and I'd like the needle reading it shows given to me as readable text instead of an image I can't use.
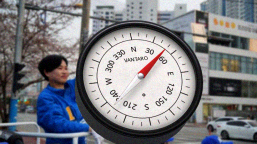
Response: 50 °
